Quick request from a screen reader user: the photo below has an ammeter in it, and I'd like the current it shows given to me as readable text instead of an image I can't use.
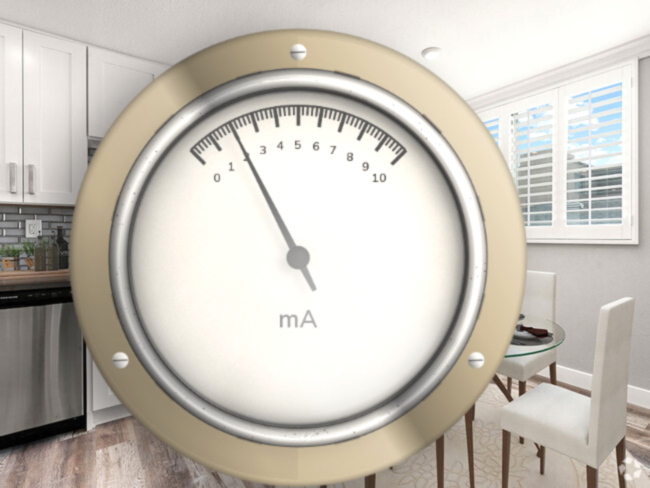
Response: 2 mA
